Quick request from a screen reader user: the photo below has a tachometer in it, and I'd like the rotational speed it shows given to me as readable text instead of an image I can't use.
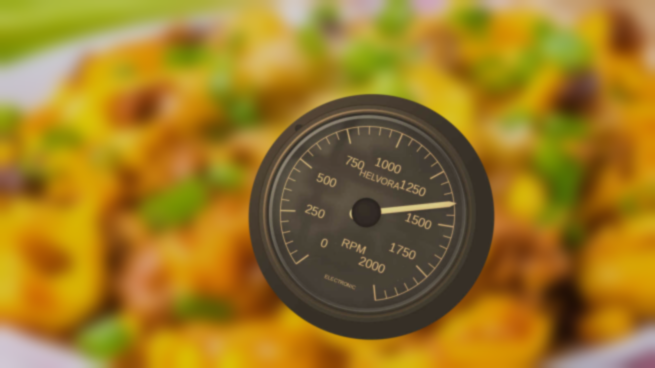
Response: 1400 rpm
